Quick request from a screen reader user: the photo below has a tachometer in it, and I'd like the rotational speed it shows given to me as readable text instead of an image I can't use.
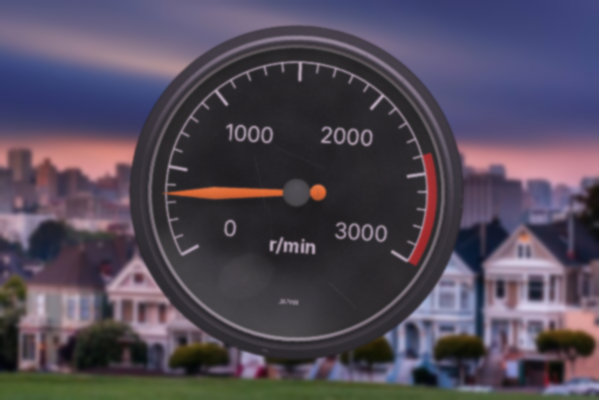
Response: 350 rpm
